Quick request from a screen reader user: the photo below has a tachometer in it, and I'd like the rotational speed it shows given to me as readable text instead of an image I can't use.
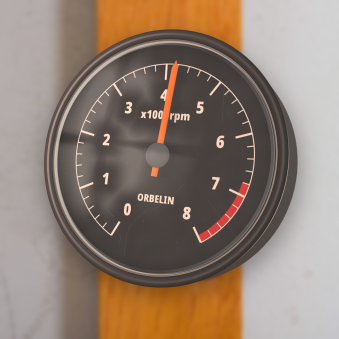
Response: 4200 rpm
